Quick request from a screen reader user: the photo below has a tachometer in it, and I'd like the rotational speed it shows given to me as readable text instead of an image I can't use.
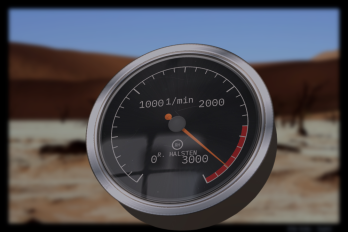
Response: 2800 rpm
